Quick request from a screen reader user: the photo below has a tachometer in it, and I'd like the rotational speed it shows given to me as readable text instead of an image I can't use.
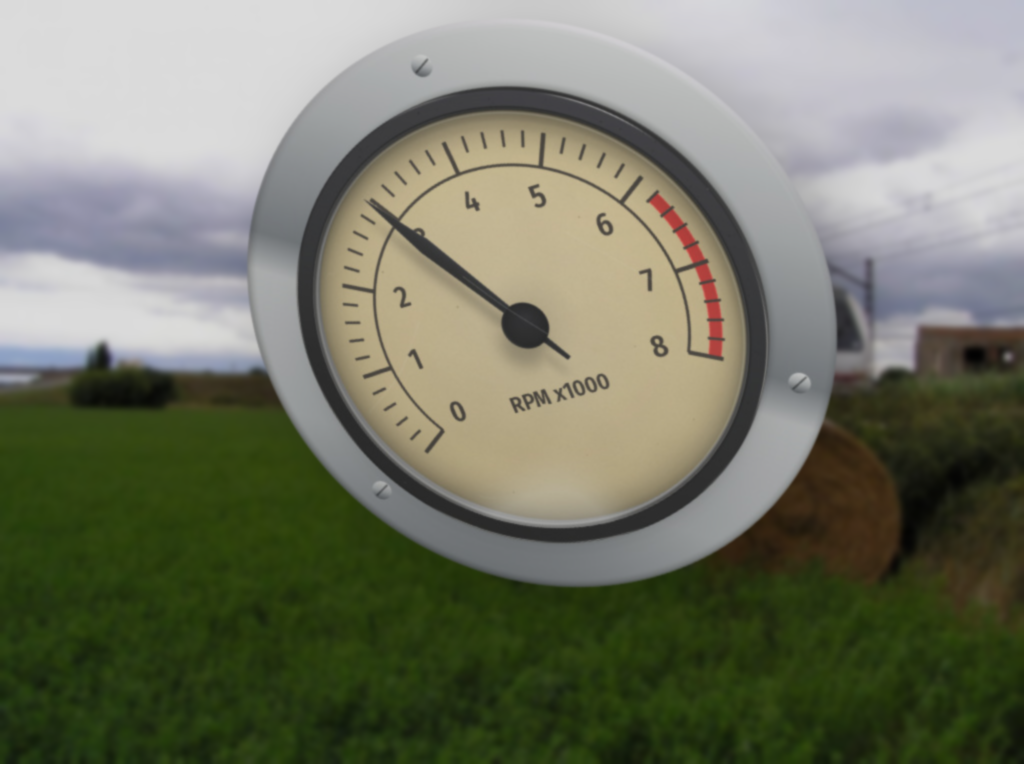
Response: 3000 rpm
